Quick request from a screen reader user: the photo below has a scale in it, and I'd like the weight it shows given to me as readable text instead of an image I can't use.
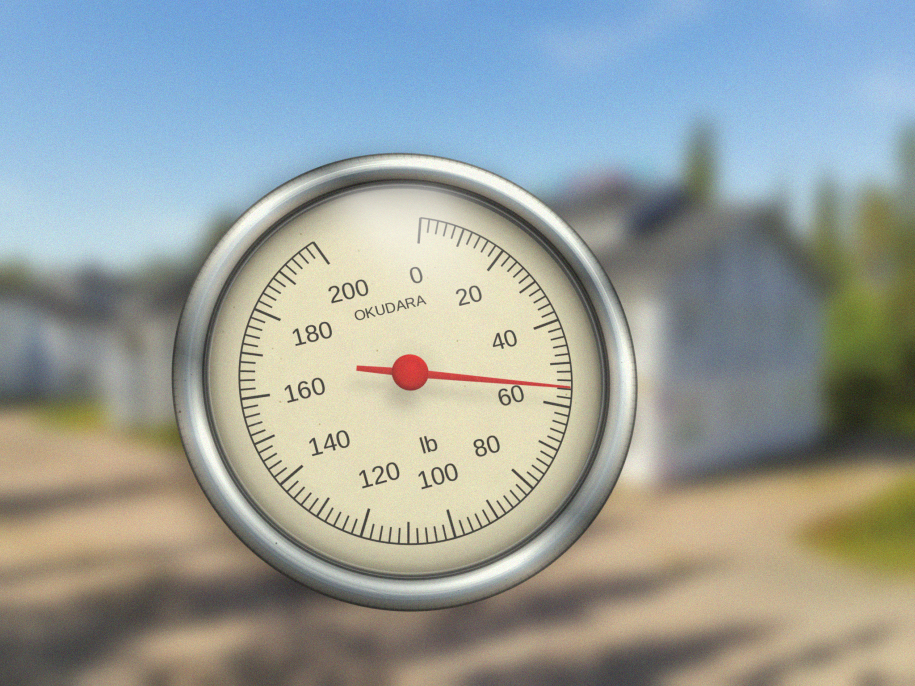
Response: 56 lb
